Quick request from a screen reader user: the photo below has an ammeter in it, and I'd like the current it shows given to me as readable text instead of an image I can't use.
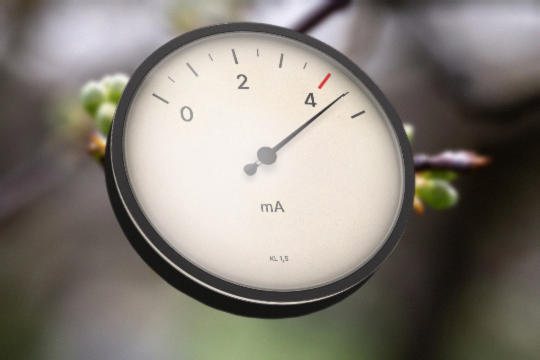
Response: 4.5 mA
